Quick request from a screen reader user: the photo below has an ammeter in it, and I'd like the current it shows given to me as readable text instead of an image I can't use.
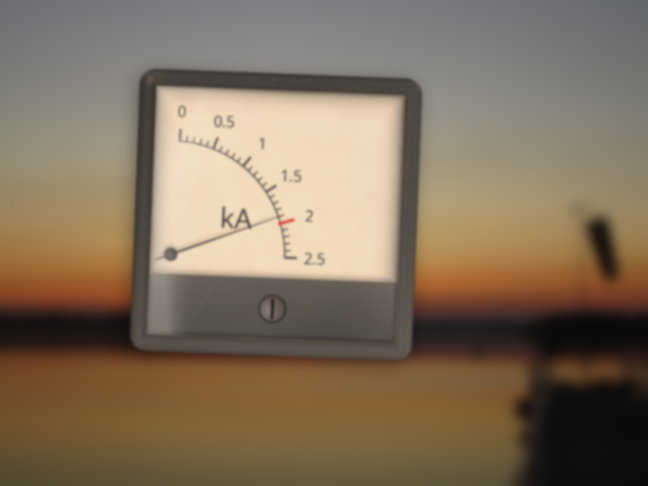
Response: 1.9 kA
